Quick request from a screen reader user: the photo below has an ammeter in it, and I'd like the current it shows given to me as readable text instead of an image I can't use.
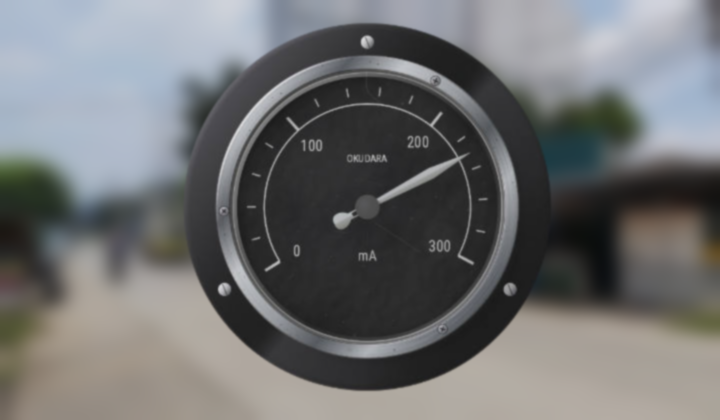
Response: 230 mA
